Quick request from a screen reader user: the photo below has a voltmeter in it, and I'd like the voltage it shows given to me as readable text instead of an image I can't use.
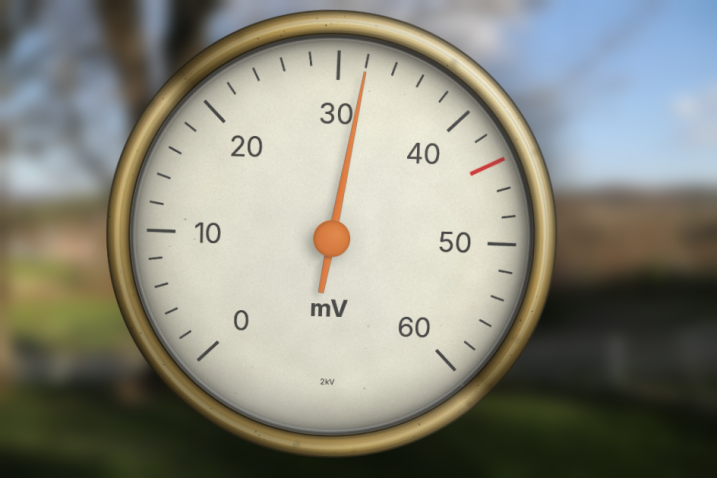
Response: 32 mV
